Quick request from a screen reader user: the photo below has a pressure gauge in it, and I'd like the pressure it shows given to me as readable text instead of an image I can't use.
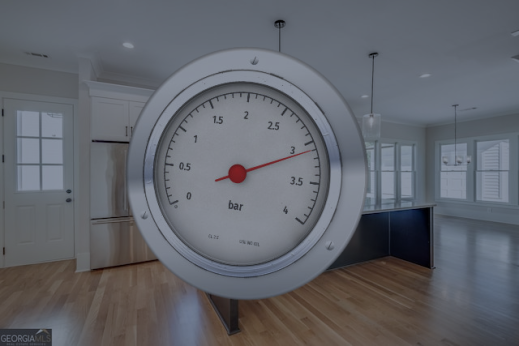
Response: 3.1 bar
